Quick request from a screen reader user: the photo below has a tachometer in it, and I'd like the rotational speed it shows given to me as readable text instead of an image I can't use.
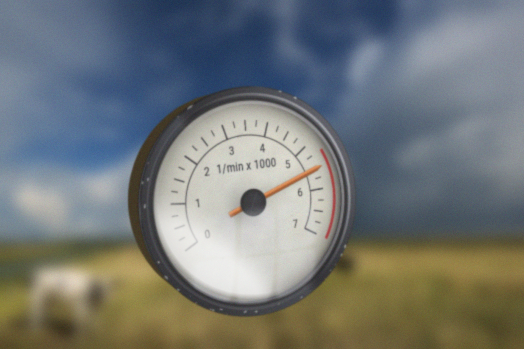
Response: 5500 rpm
